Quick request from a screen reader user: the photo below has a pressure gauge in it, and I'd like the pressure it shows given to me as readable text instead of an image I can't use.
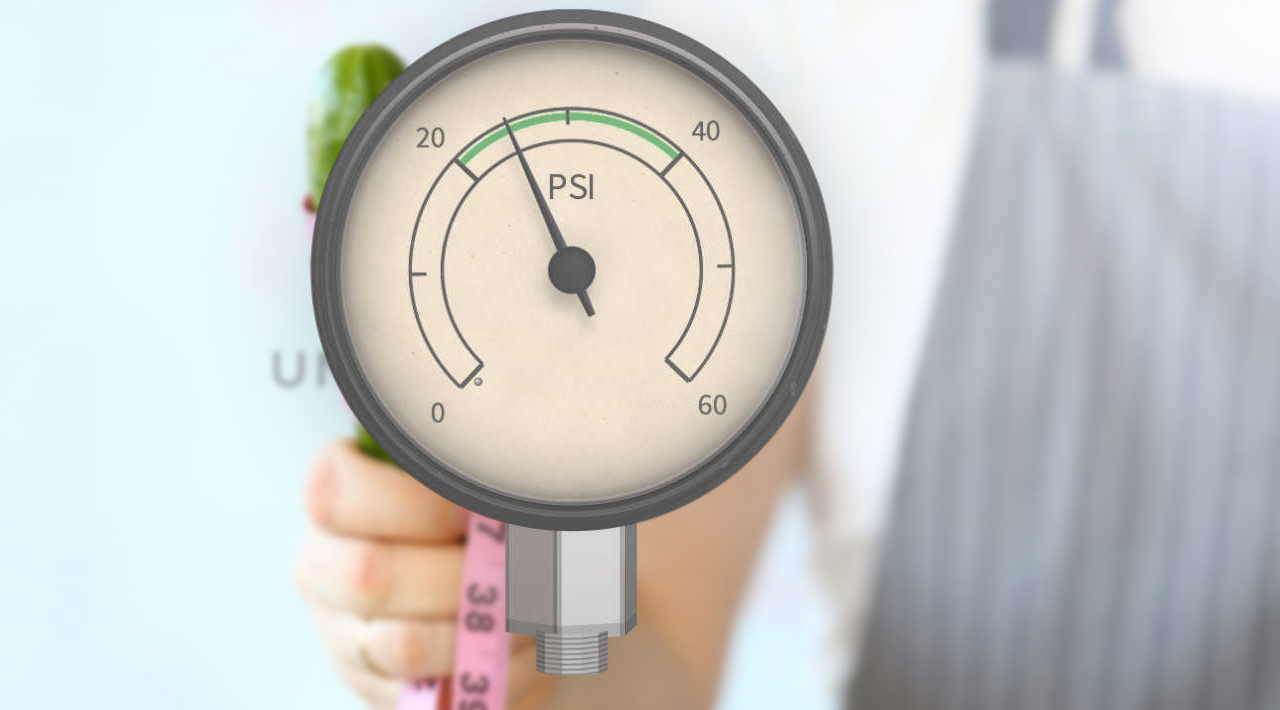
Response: 25 psi
